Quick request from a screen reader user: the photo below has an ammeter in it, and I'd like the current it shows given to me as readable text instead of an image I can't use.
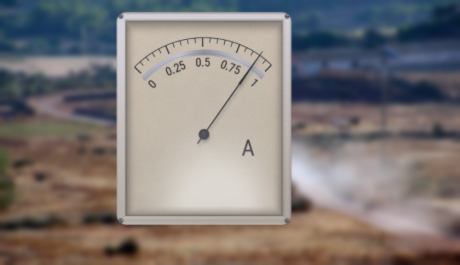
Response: 0.9 A
